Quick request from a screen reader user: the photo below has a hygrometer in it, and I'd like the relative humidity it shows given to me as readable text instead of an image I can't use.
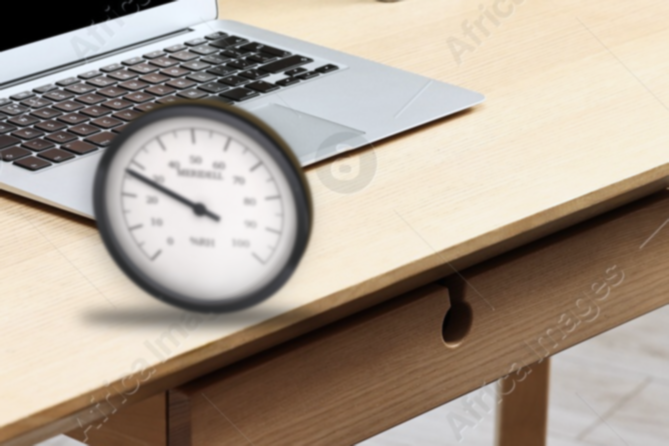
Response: 27.5 %
